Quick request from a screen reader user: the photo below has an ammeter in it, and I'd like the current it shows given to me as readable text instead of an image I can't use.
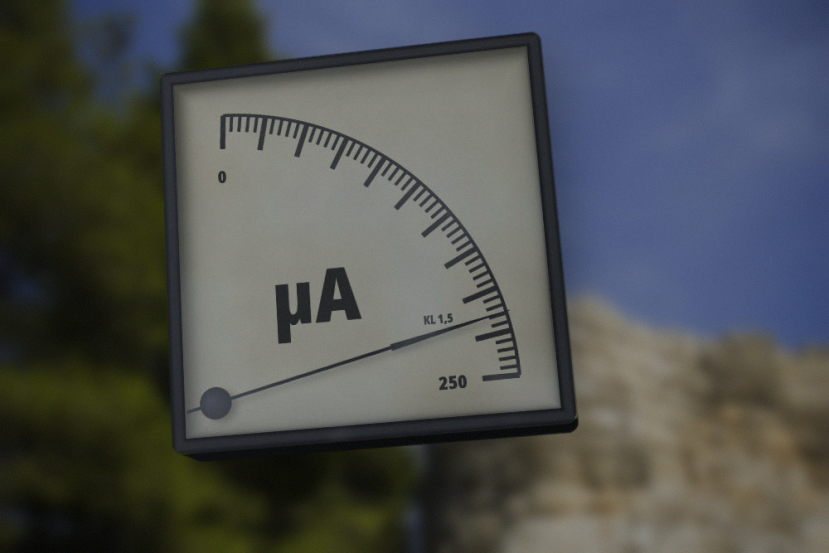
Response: 215 µA
